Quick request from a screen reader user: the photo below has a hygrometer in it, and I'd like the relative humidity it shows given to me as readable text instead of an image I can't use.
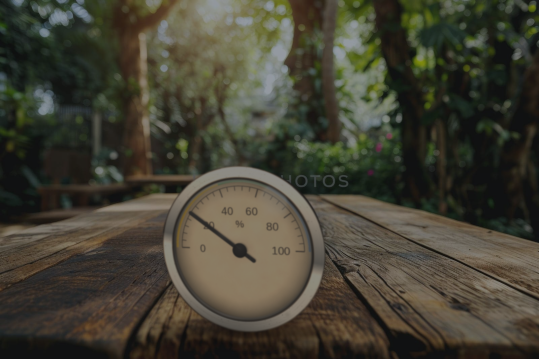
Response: 20 %
